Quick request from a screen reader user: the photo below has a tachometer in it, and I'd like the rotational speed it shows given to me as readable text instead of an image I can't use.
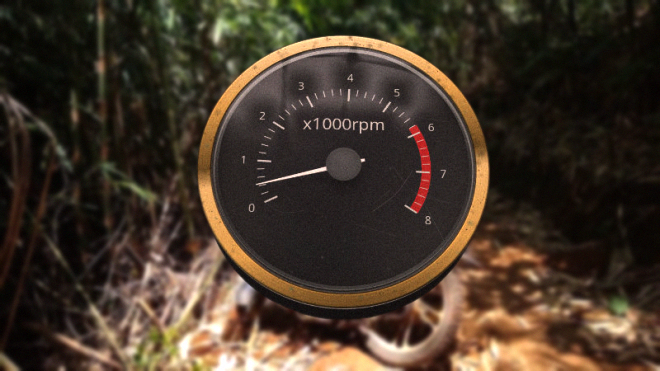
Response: 400 rpm
